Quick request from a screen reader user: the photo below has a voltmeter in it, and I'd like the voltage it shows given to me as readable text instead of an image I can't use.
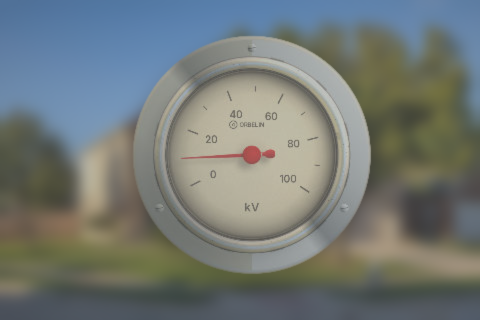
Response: 10 kV
